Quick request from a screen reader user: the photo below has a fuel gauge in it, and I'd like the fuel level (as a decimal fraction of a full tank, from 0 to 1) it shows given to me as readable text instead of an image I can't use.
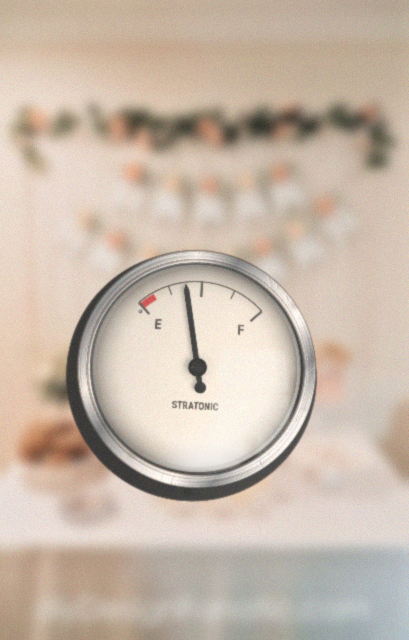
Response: 0.375
